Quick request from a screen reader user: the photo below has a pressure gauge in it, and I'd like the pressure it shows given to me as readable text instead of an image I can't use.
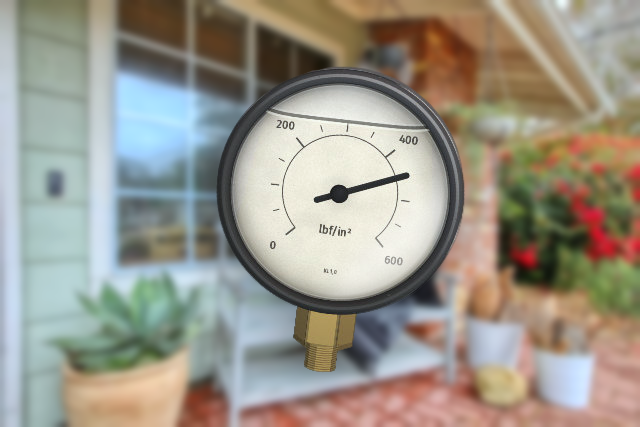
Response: 450 psi
